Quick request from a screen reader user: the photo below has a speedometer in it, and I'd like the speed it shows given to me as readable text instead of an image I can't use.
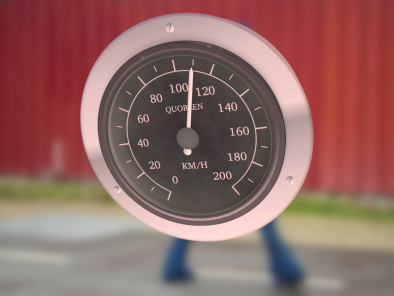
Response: 110 km/h
